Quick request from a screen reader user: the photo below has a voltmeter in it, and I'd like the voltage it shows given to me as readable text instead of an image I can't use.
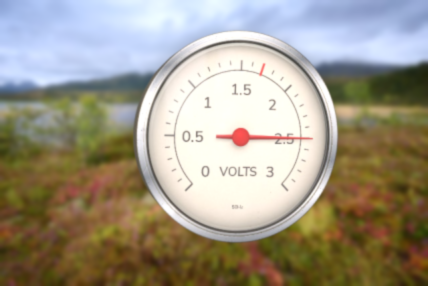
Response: 2.5 V
